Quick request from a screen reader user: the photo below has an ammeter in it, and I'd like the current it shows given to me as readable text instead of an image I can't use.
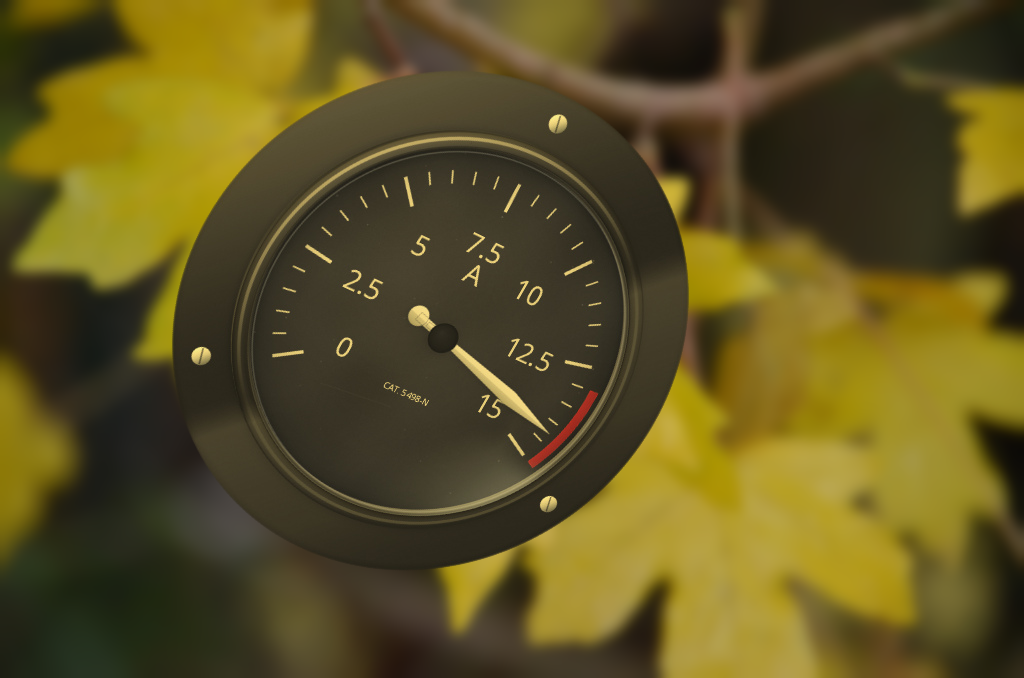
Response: 14.25 A
